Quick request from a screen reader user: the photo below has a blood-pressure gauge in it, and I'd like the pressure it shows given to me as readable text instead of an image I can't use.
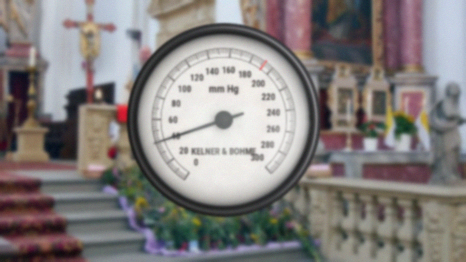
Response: 40 mmHg
